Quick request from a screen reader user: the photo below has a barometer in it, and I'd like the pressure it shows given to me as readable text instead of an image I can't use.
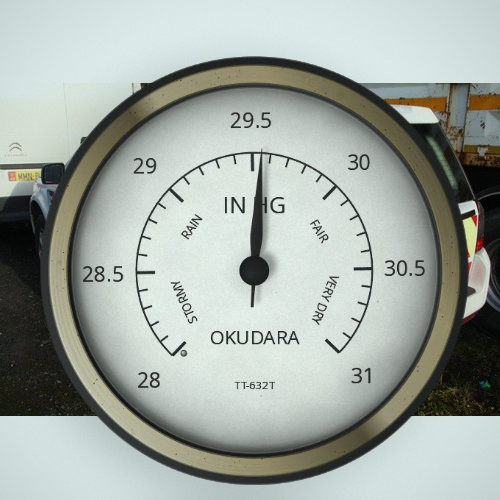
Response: 29.55 inHg
